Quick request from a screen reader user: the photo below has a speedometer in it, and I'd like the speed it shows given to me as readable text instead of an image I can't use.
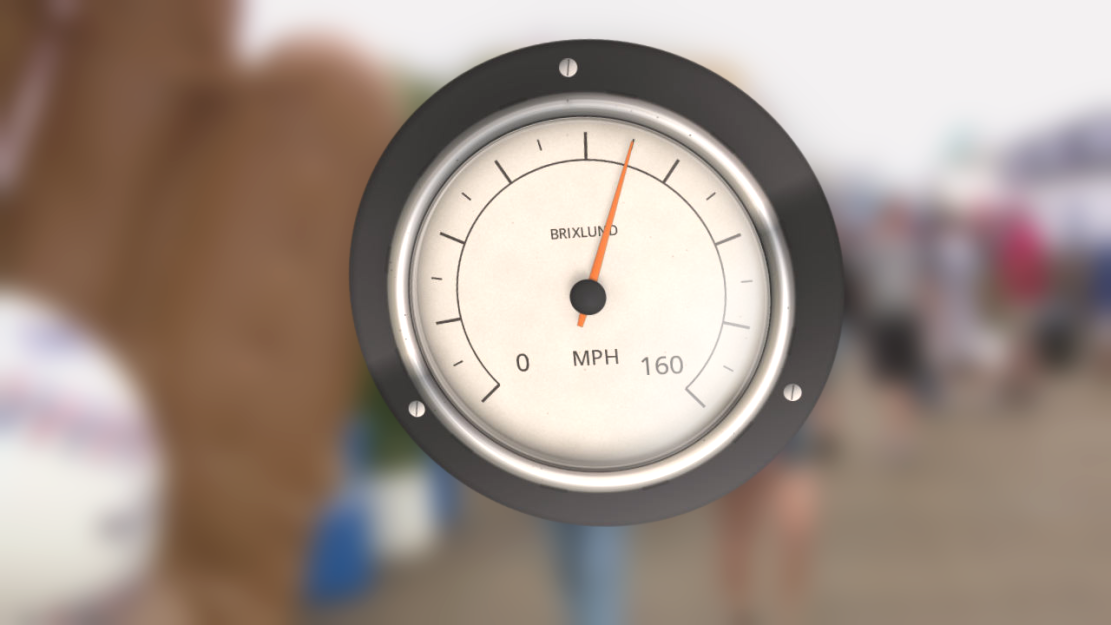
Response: 90 mph
